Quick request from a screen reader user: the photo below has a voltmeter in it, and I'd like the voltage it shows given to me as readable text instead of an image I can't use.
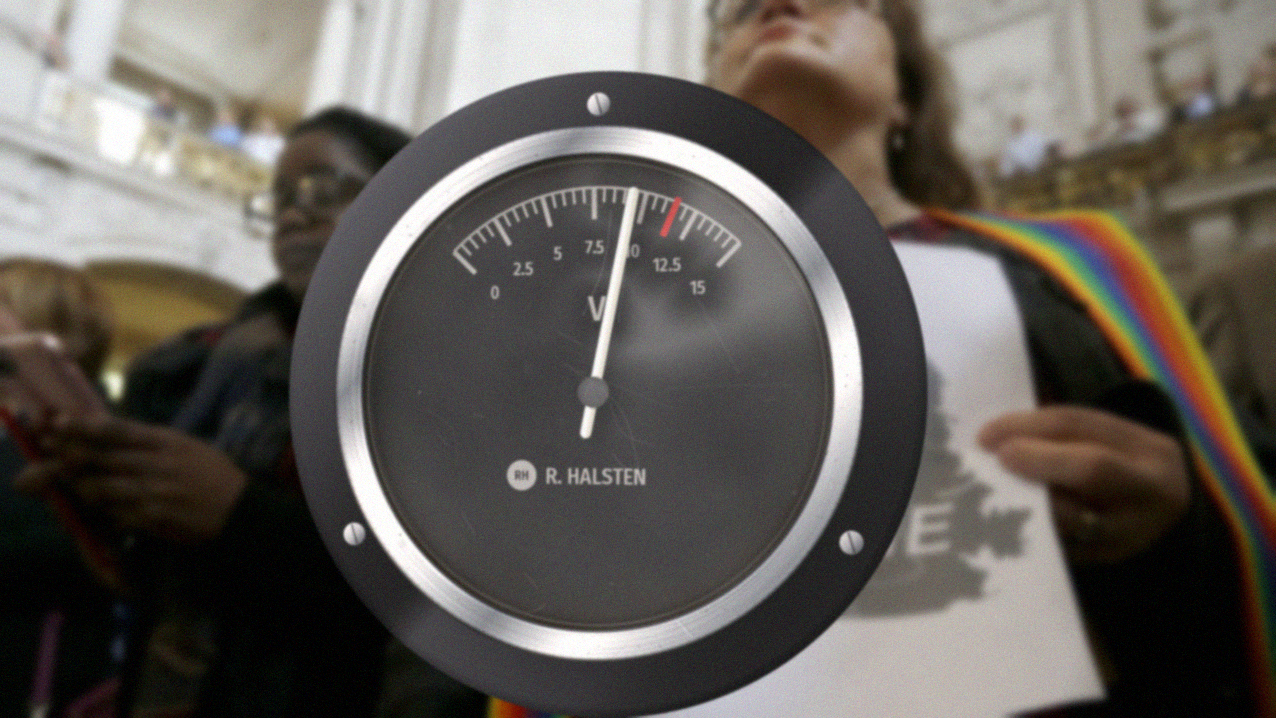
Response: 9.5 V
